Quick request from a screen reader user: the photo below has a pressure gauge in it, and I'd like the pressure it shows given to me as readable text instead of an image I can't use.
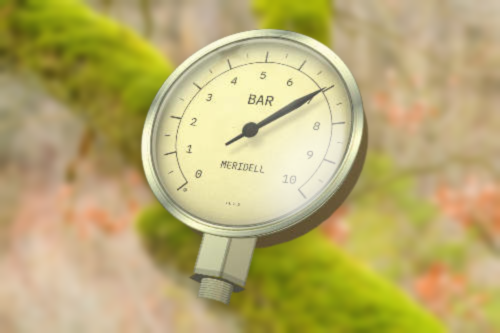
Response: 7 bar
